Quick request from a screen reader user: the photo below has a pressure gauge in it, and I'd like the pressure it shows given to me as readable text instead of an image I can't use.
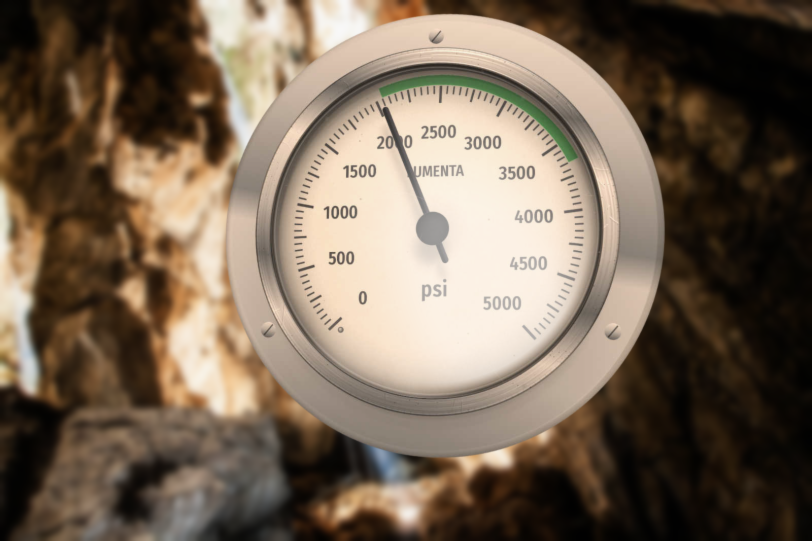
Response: 2050 psi
